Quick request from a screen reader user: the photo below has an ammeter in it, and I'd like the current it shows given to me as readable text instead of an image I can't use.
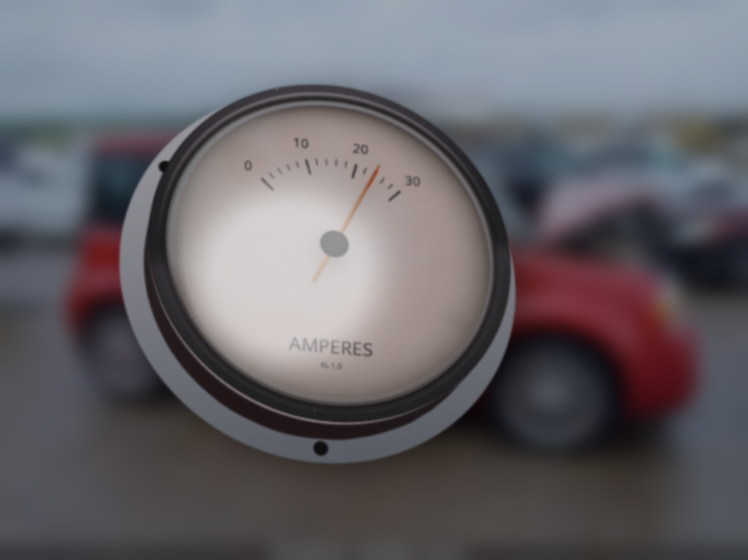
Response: 24 A
